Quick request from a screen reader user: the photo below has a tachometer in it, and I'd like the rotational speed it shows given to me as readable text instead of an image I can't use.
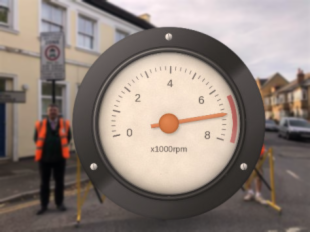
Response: 7000 rpm
